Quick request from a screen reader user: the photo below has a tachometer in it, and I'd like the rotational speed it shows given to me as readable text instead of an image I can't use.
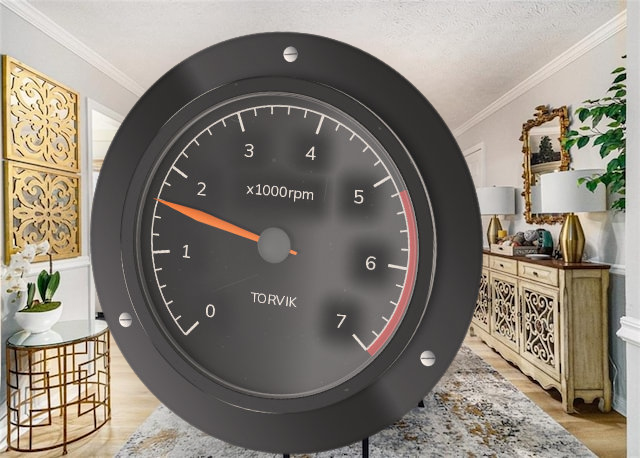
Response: 1600 rpm
